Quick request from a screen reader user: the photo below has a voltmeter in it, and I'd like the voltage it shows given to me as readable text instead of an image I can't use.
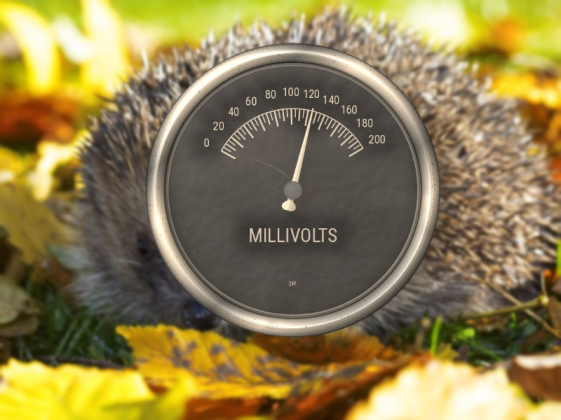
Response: 125 mV
